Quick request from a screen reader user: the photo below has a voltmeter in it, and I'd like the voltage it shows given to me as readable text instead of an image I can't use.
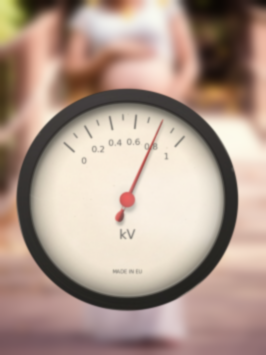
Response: 0.8 kV
